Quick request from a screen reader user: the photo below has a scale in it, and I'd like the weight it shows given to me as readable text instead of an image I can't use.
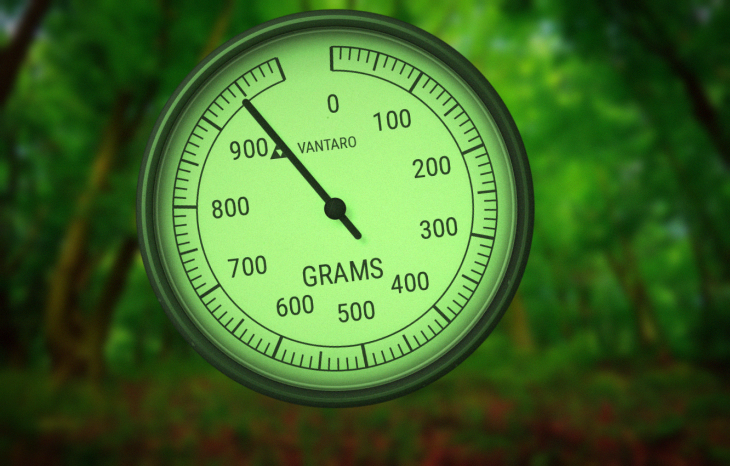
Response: 945 g
